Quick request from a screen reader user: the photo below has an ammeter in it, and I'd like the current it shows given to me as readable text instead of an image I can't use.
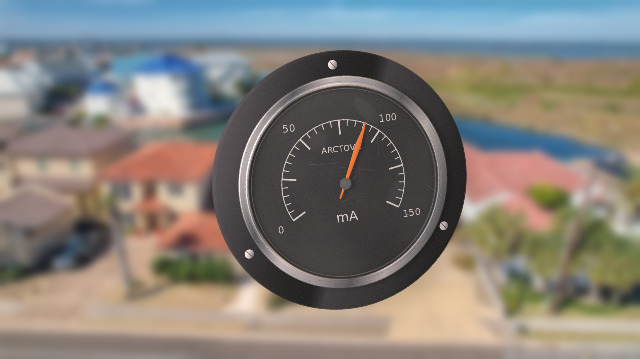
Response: 90 mA
